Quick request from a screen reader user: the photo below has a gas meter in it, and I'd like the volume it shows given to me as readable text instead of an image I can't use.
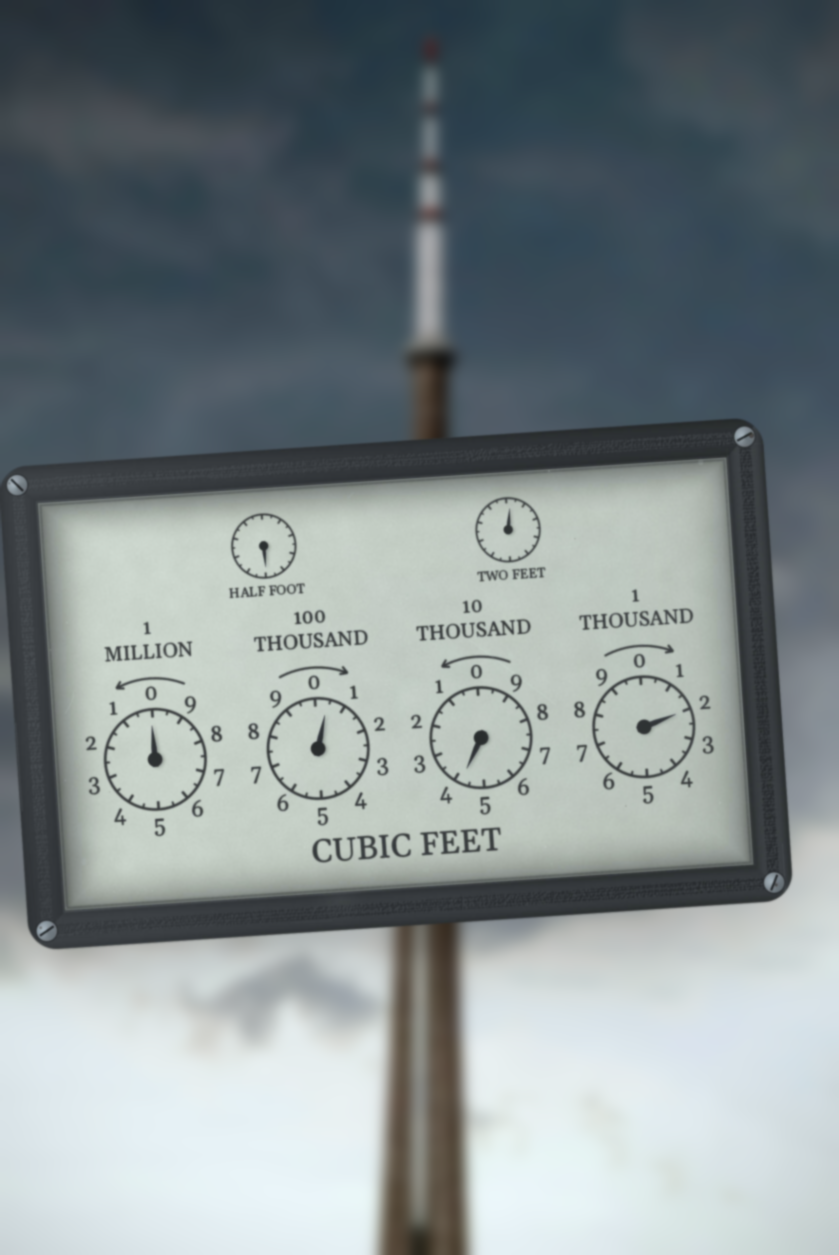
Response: 4200 ft³
